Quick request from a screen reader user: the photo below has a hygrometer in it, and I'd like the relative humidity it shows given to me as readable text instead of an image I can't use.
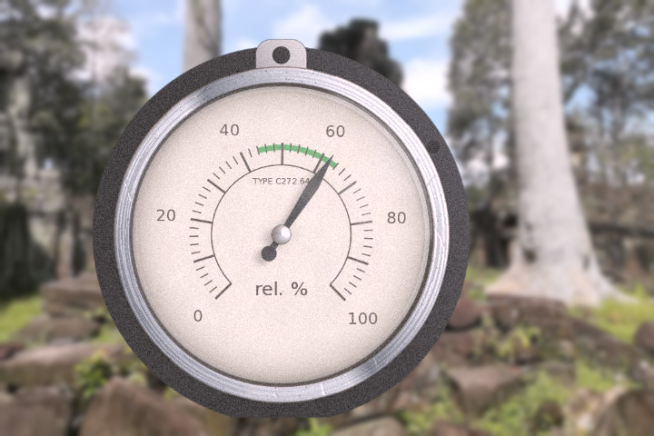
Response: 62 %
